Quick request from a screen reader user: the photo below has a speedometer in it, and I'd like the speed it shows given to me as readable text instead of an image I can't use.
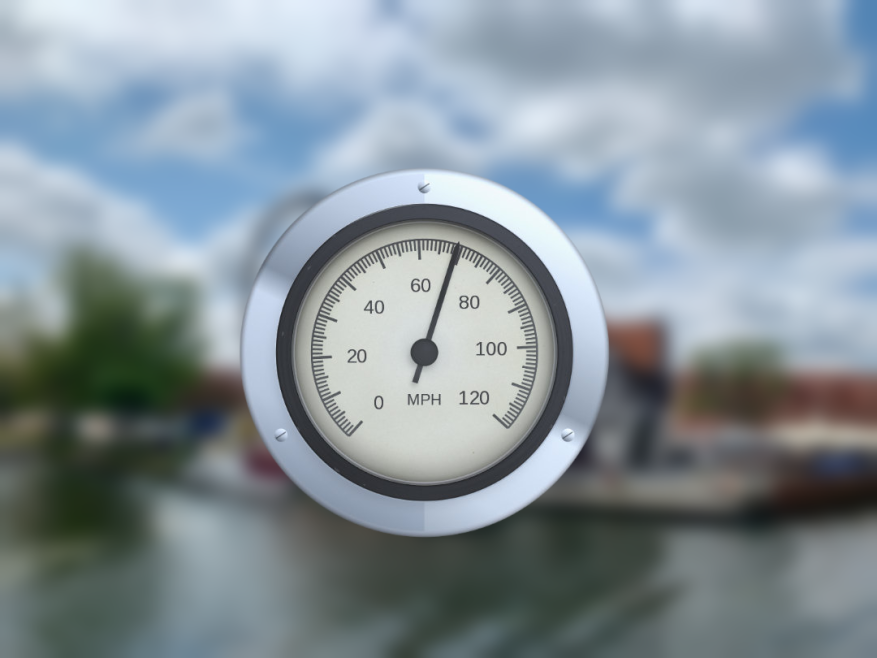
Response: 69 mph
